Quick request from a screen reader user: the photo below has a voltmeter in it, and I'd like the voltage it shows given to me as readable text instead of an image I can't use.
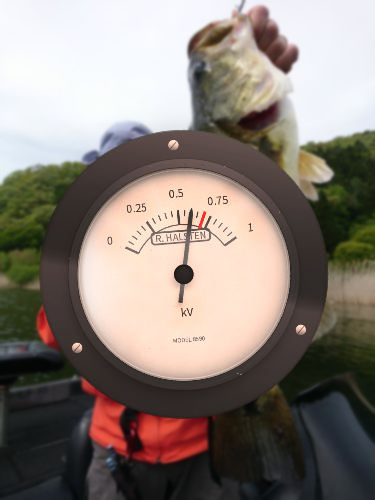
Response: 0.6 kV
